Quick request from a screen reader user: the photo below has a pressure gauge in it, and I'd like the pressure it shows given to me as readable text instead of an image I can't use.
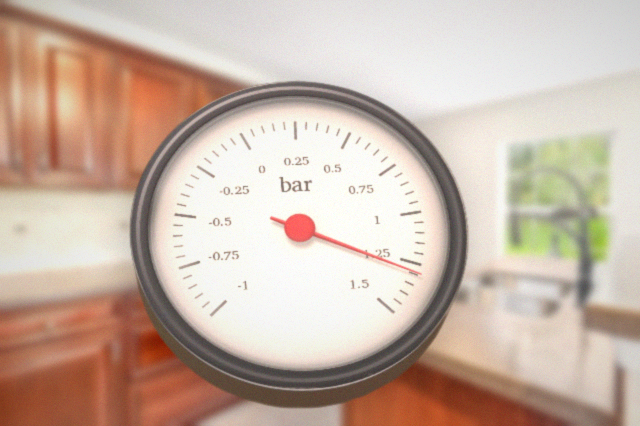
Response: 1.3 bar
